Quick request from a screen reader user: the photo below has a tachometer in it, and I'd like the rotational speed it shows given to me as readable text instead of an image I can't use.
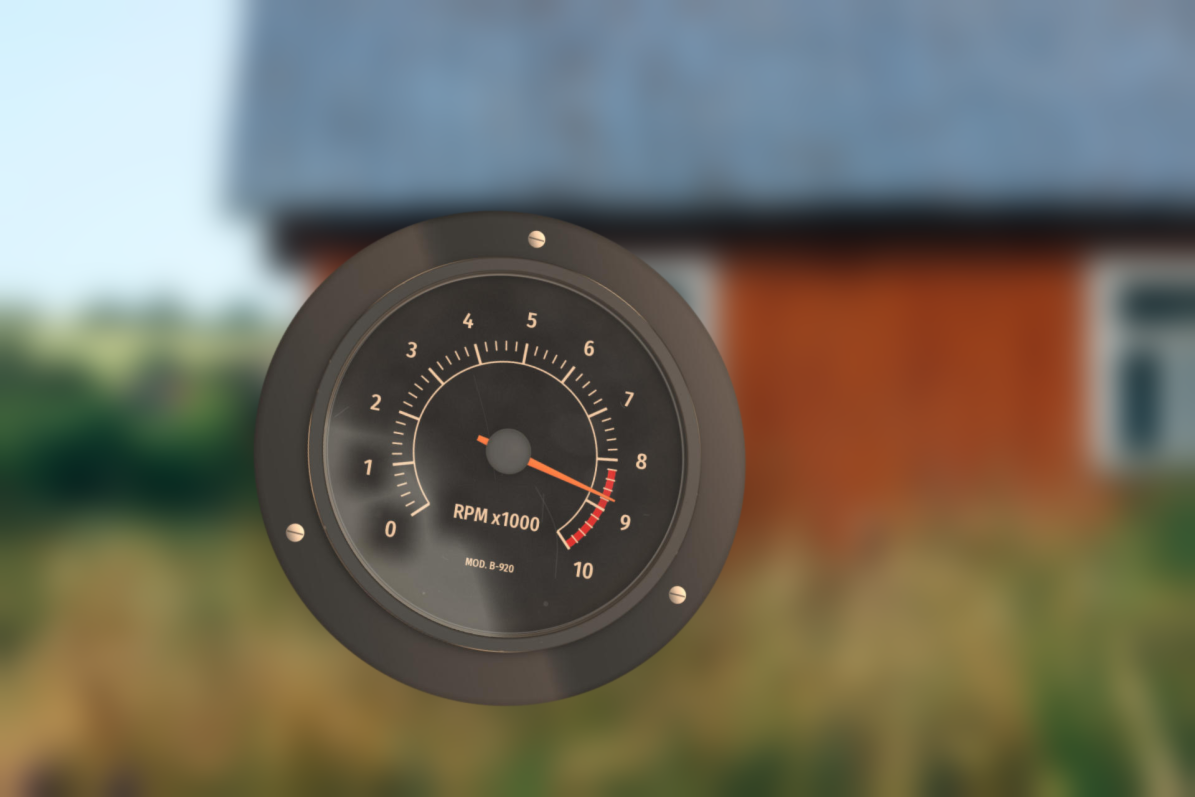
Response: 8800 rpm
